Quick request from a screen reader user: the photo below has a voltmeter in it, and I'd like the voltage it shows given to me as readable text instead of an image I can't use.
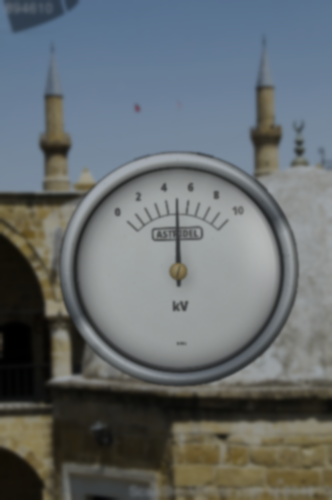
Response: 5 kV
